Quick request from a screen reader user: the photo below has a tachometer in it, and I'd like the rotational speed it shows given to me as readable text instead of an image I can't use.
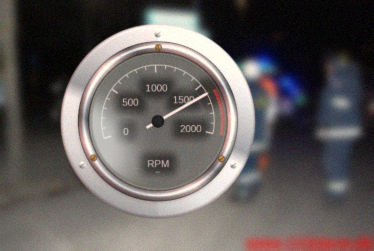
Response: 1600 rpm
